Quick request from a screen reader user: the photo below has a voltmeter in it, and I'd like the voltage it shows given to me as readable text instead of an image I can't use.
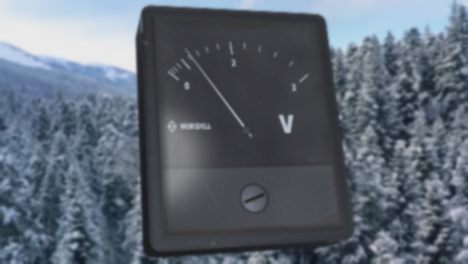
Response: 1.2 V
